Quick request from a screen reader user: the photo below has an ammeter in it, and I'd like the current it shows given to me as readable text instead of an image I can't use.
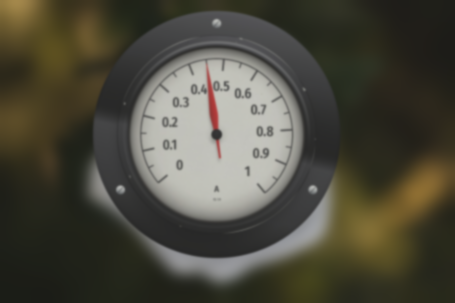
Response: 0.45 A
